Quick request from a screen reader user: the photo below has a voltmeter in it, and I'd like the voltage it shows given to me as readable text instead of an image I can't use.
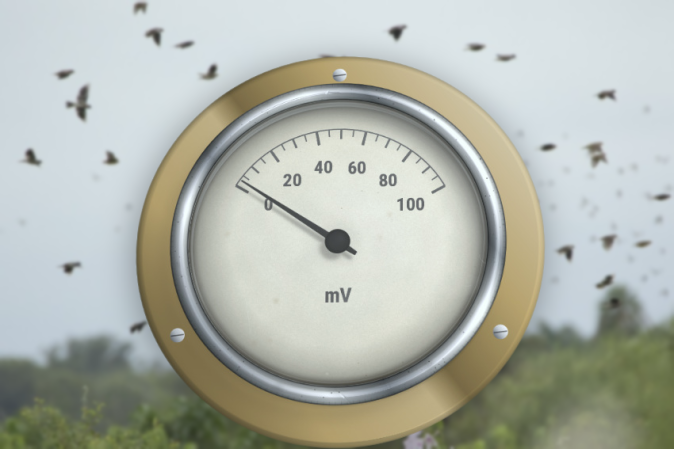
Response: 2.5 mV
